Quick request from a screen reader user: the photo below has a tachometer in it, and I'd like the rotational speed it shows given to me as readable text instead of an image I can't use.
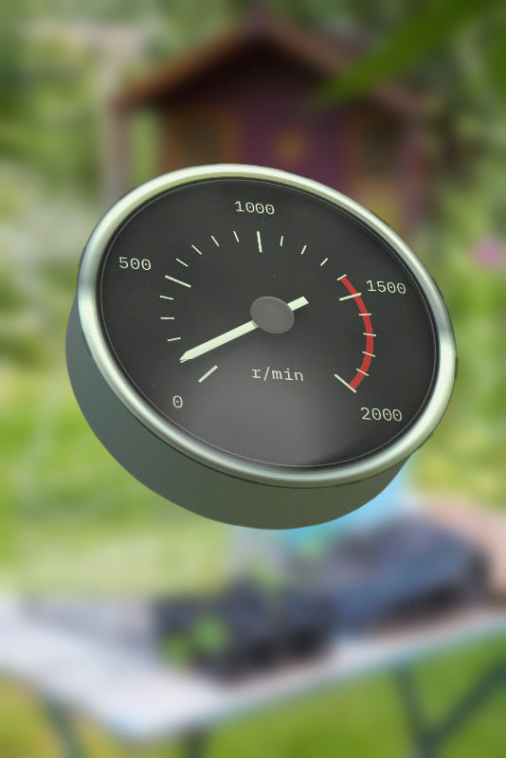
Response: 100 rpm
